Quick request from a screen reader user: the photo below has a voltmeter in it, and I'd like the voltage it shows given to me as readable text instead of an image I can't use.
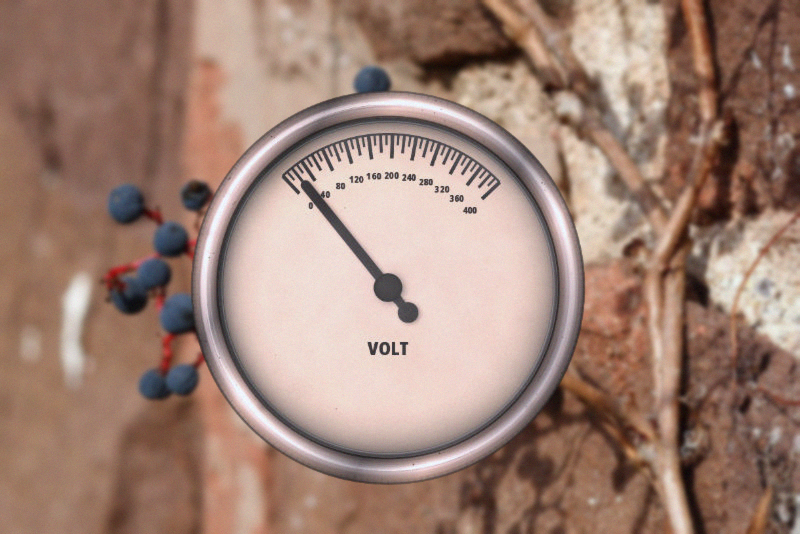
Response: 20 V
